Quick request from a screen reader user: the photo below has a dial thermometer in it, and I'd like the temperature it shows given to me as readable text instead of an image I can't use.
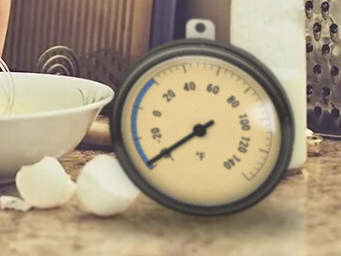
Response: -36 °F
